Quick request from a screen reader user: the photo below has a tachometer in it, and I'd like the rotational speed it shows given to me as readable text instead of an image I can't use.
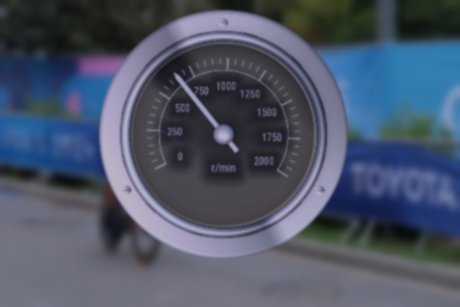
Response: 650 rpm
